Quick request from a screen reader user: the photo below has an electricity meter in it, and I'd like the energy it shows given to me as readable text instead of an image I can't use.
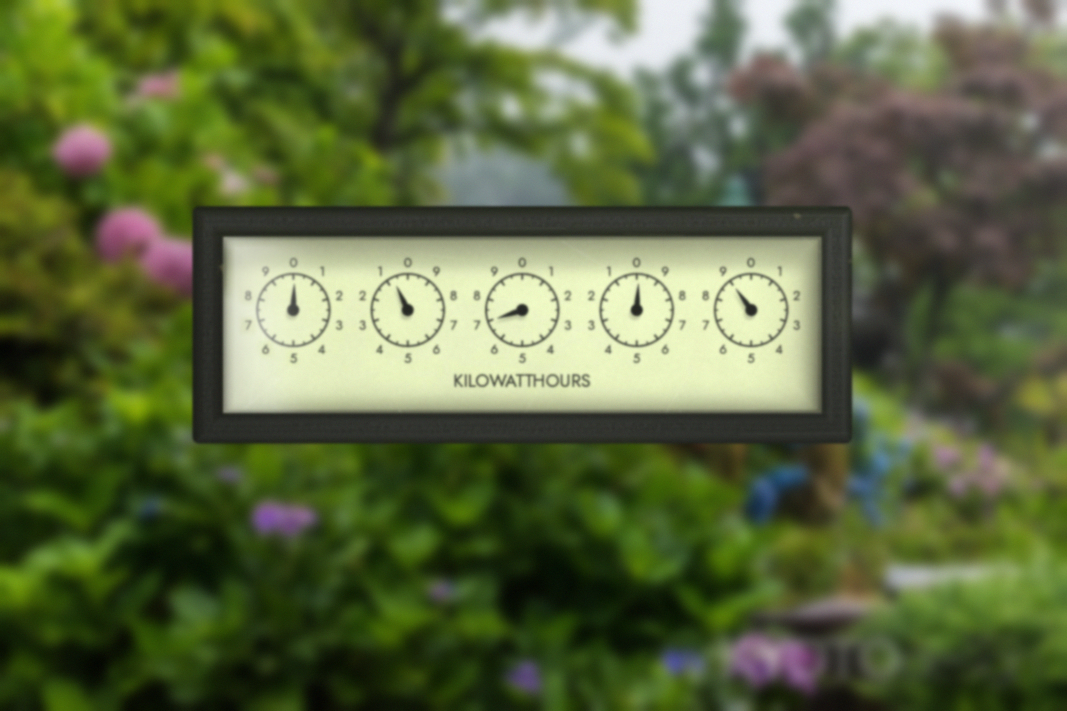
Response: 699 kWh
